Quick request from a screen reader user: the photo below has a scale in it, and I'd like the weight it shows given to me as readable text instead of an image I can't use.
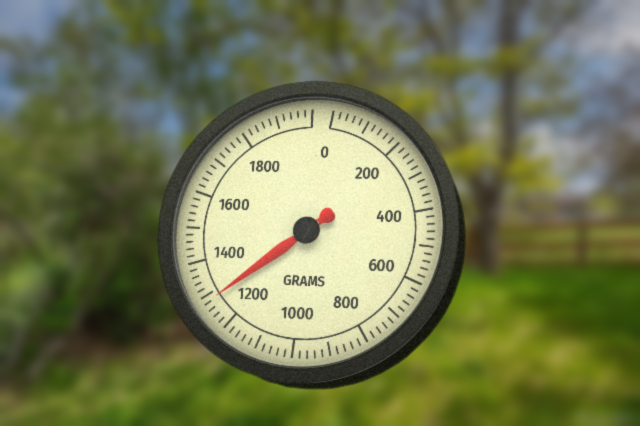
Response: 1280 g
